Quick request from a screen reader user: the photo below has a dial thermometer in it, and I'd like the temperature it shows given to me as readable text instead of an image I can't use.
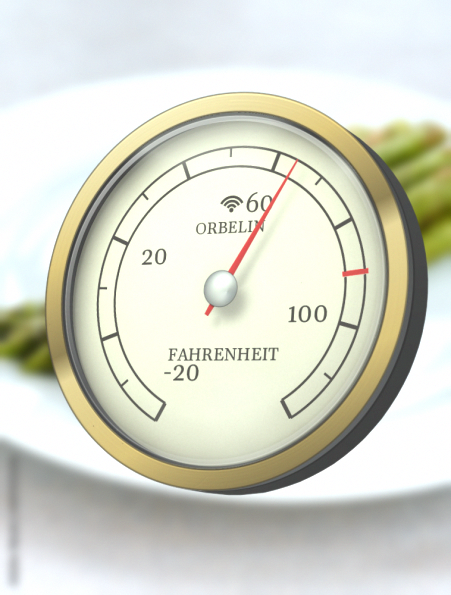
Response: 65 °F
